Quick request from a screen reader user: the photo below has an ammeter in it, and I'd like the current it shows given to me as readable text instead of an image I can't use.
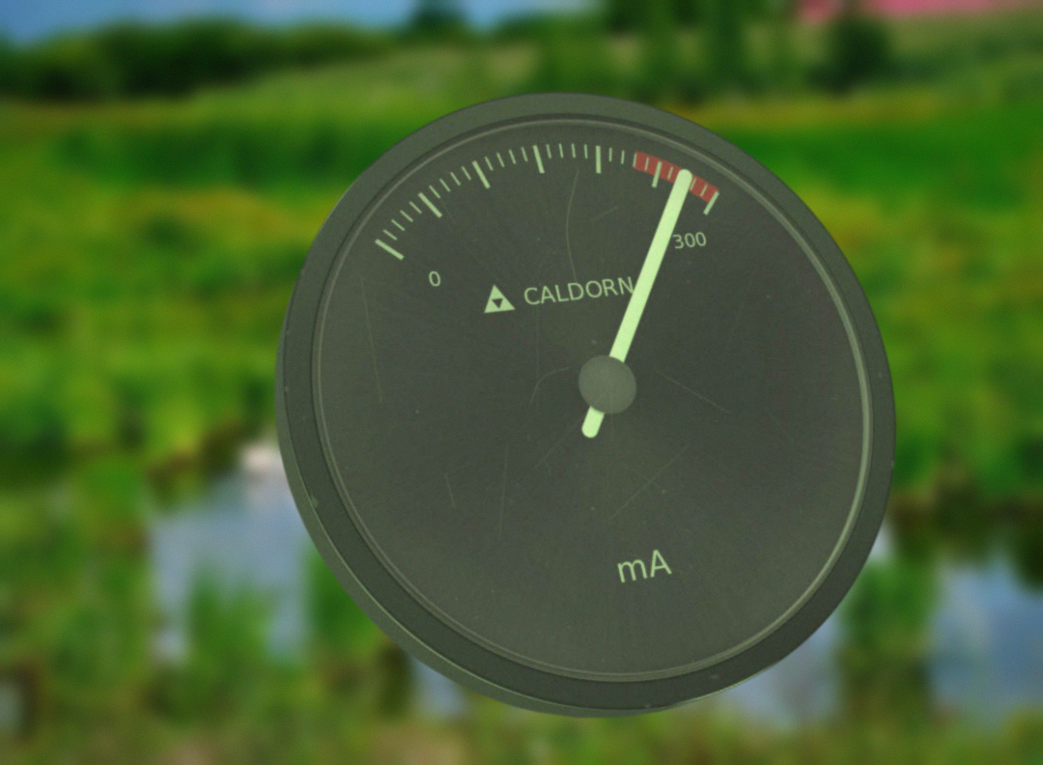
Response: 270 mA
